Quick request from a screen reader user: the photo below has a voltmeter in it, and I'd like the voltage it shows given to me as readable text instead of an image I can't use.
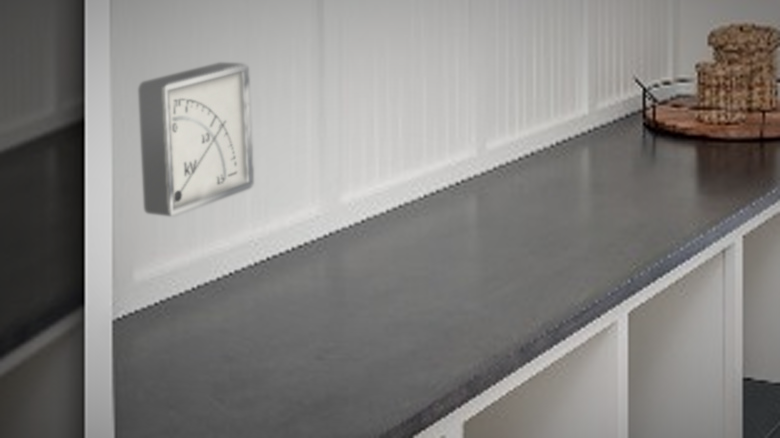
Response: 11 kV
